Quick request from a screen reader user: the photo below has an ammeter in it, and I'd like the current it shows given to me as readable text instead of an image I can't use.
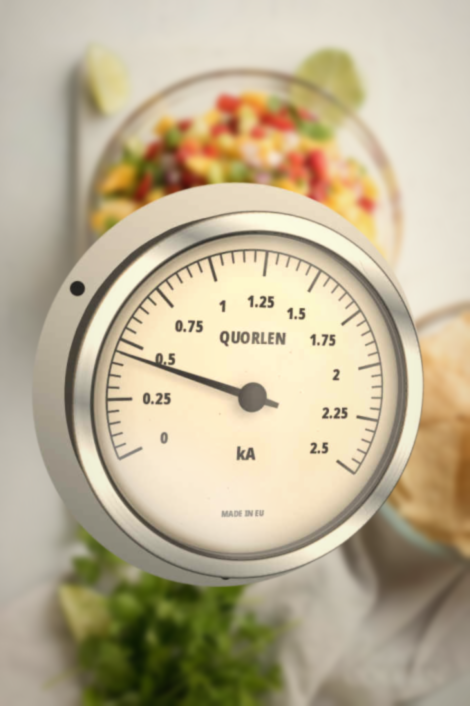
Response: 0.45 kA
